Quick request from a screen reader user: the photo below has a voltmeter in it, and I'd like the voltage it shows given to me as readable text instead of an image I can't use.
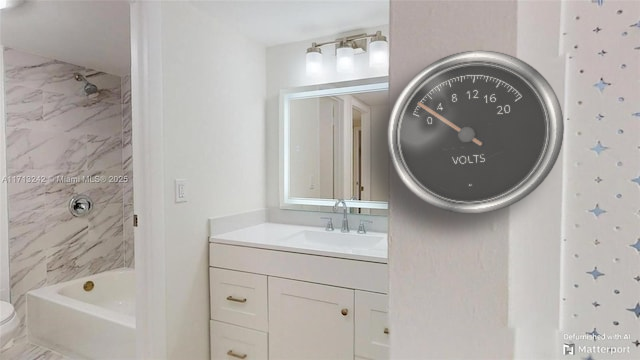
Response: 2 V
